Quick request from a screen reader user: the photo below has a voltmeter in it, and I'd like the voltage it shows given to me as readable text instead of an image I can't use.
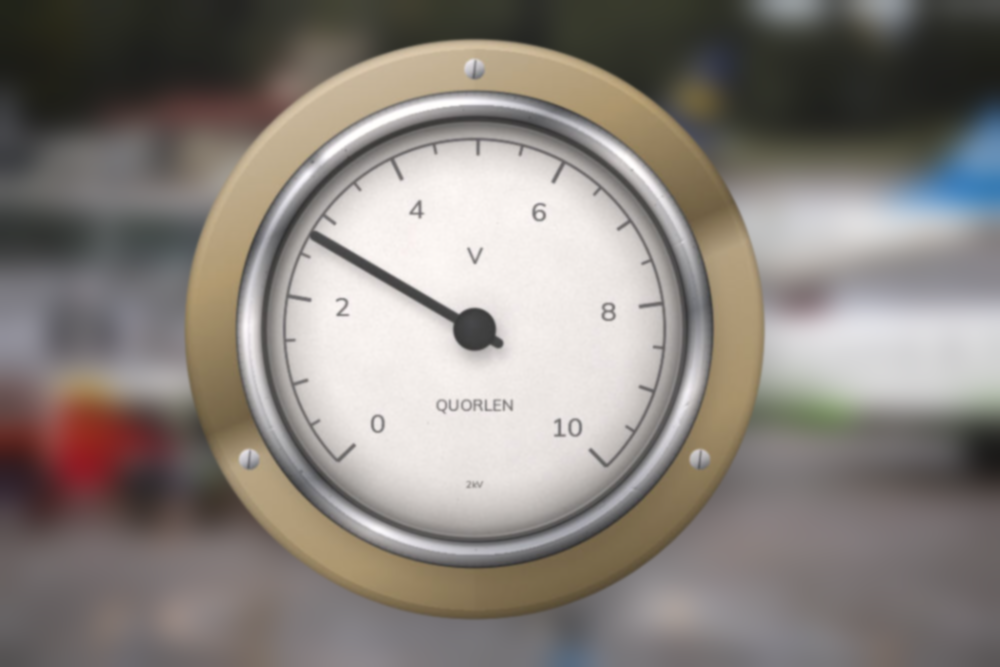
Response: 2.75 V
